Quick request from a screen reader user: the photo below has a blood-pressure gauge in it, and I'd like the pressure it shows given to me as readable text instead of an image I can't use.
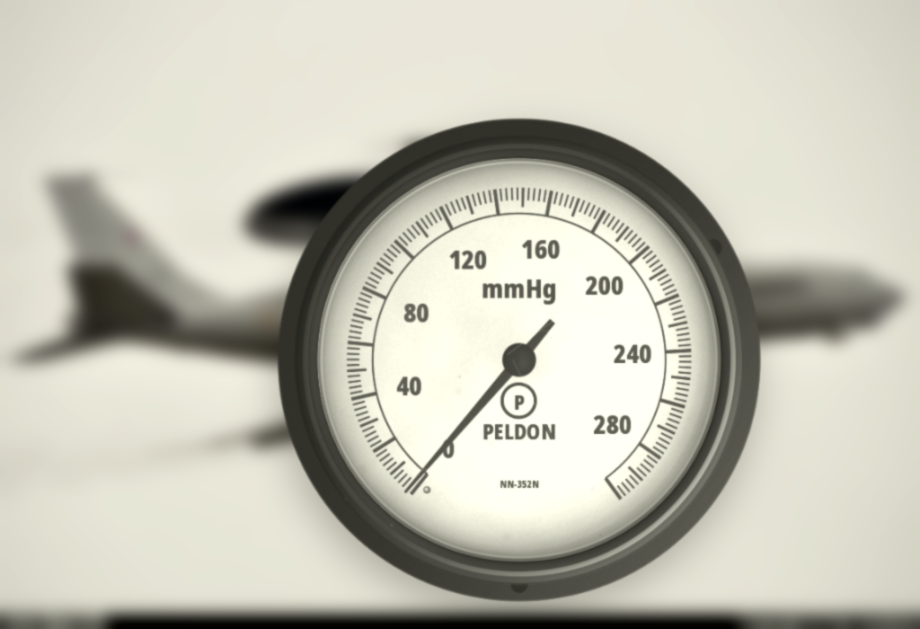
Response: 2 mmHg
